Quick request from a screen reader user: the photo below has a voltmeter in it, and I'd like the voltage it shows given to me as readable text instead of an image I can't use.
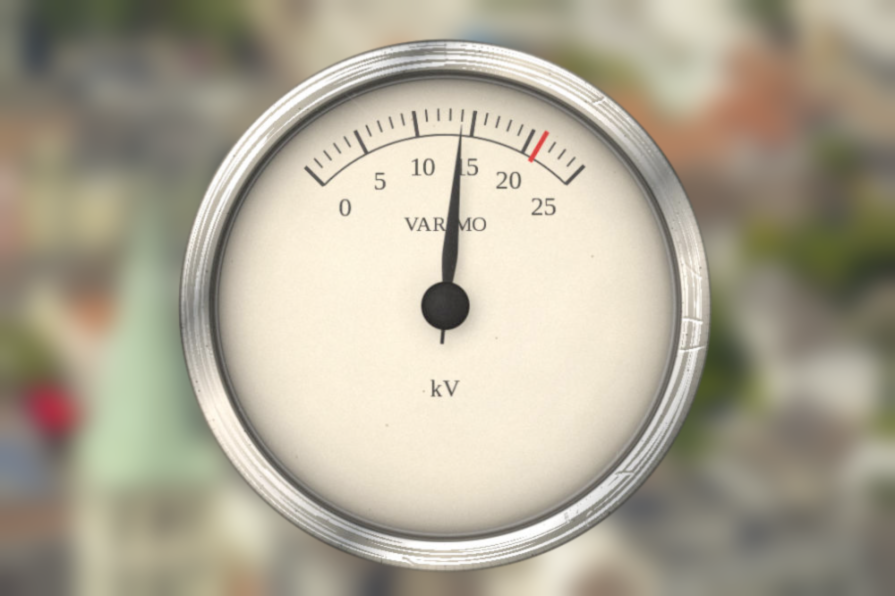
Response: 14 kV
